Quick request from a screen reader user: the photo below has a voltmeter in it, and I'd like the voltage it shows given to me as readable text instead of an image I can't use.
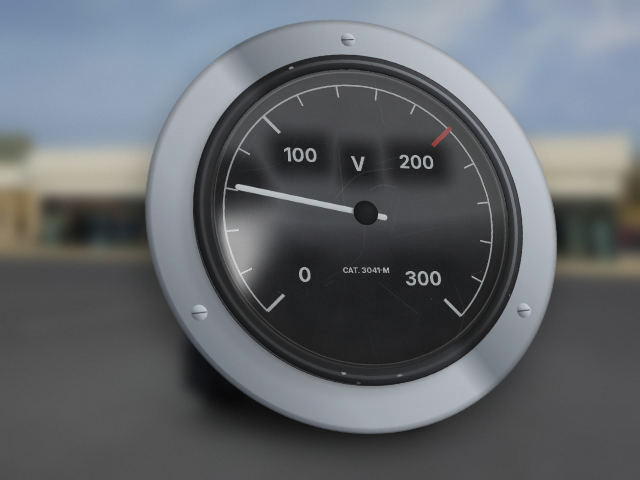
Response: 60 V
